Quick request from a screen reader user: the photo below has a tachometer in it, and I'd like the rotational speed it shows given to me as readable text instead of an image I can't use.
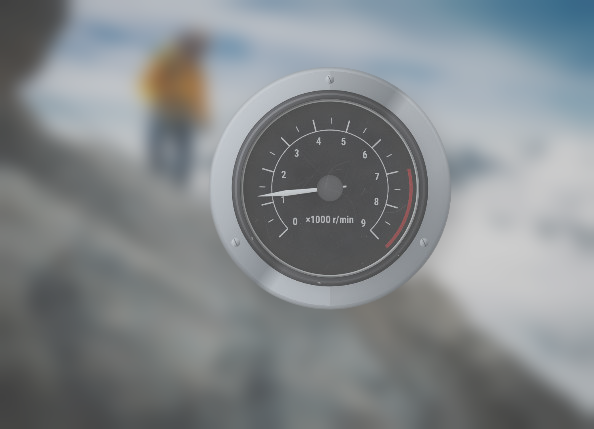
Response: 1250 rpm
